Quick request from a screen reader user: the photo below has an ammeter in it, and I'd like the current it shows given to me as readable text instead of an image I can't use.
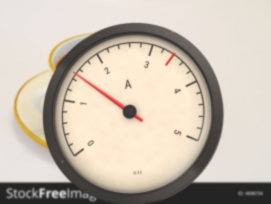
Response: 1.5 A
